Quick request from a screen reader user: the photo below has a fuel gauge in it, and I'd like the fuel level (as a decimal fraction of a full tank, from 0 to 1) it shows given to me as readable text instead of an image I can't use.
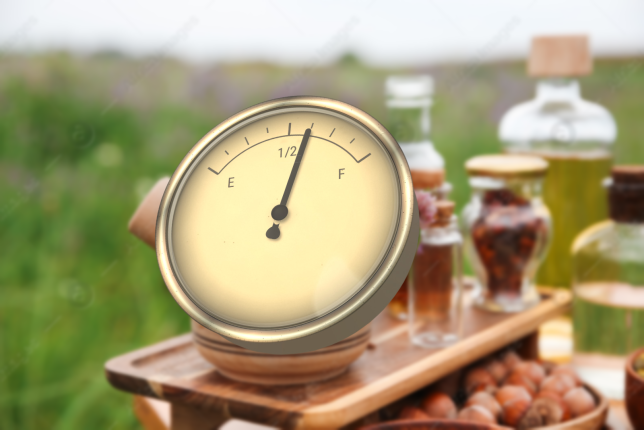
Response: 0.625
